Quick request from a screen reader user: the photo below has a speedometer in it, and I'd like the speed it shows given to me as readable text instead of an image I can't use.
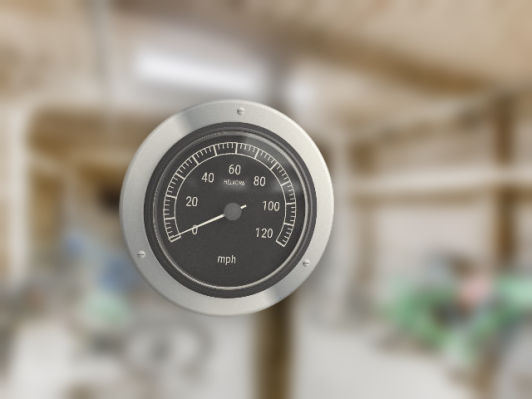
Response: 2 mph
